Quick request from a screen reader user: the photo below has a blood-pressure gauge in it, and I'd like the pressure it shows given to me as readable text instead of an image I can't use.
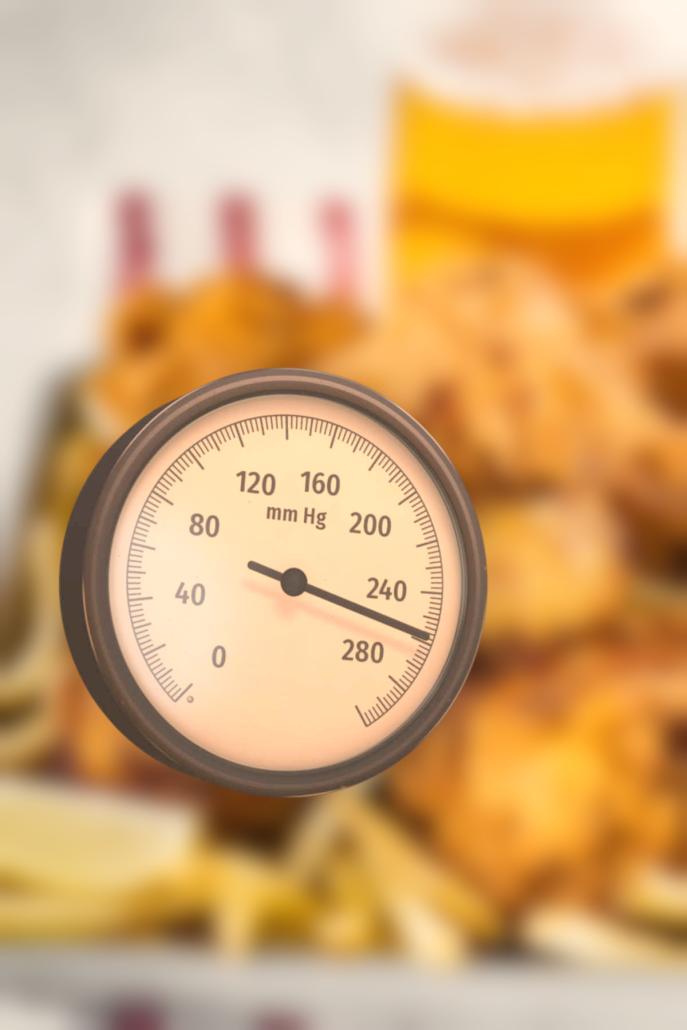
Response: 258 mmHg
